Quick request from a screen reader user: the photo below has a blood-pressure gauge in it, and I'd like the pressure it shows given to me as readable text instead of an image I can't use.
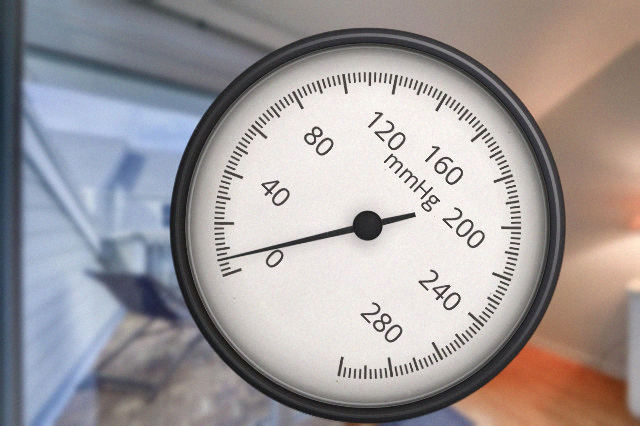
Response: 6 mmHg
